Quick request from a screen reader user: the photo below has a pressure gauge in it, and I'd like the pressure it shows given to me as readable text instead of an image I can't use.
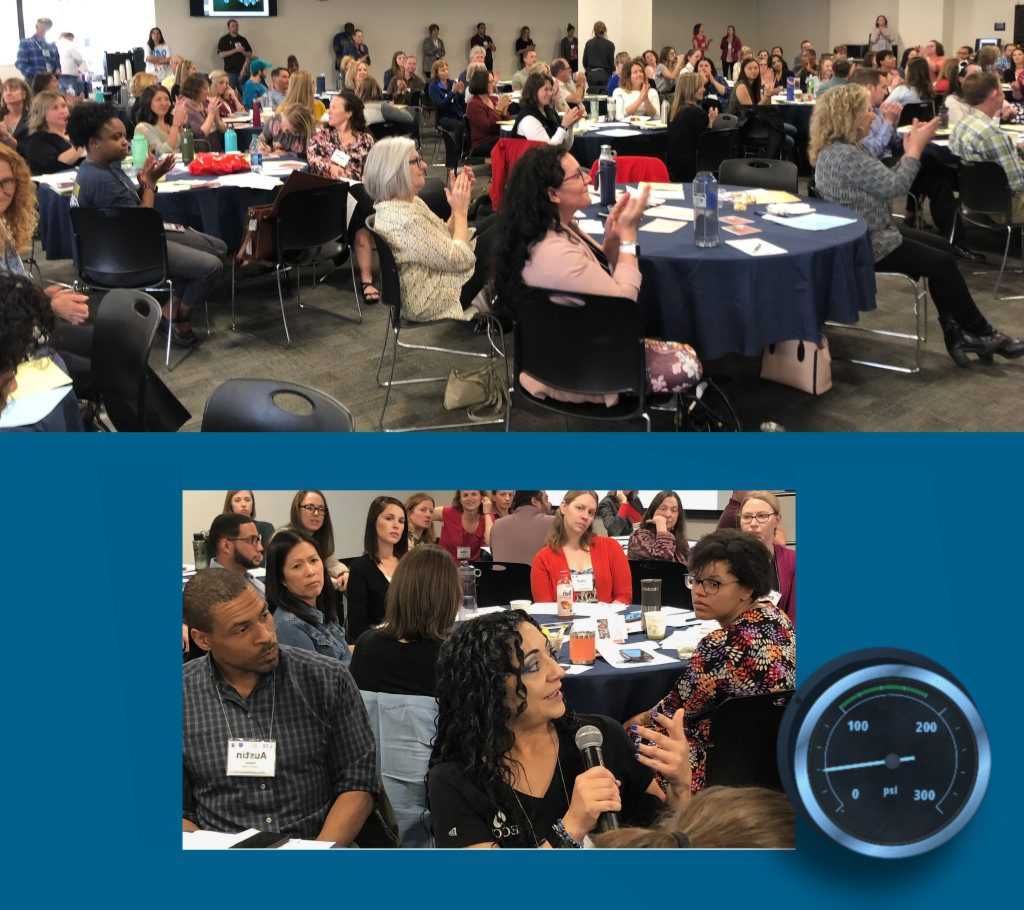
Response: 40 psi
